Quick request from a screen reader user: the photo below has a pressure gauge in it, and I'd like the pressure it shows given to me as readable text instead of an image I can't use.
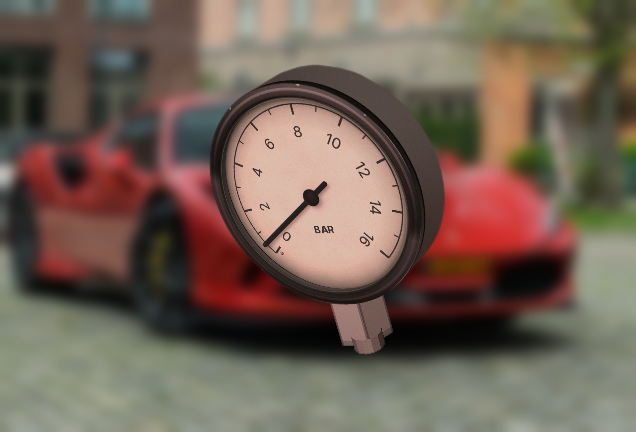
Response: 0.5 bar
